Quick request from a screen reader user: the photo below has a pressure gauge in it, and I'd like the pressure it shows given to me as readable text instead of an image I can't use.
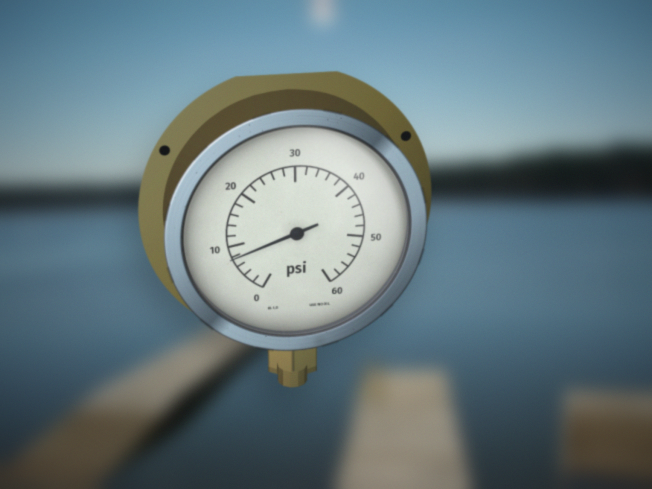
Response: 8 psi
